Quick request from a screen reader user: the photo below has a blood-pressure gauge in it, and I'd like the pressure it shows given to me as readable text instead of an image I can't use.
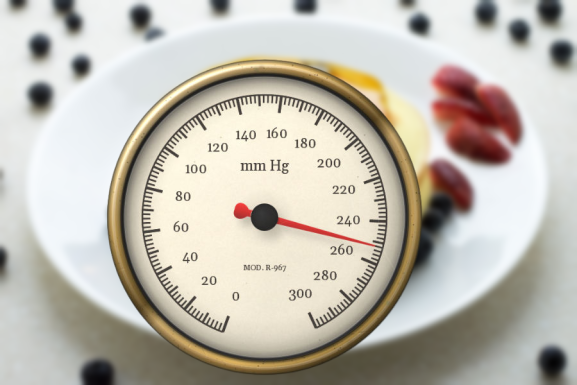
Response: 252 mmHg
